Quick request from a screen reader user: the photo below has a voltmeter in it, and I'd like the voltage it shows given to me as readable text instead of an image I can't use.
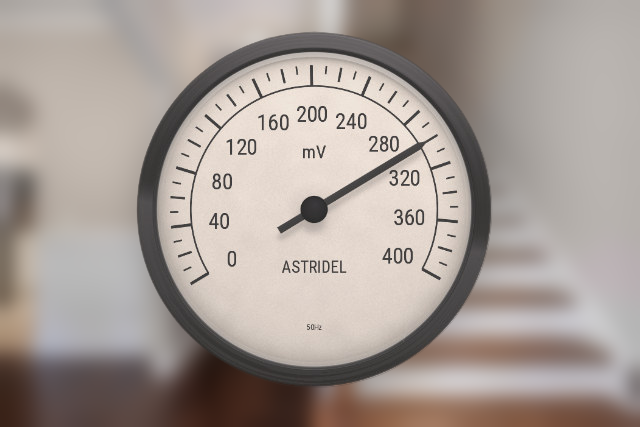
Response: 300 mV
